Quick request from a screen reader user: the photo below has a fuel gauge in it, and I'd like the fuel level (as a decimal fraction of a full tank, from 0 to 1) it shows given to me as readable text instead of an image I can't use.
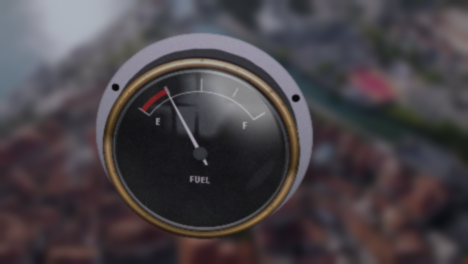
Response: 0.25
